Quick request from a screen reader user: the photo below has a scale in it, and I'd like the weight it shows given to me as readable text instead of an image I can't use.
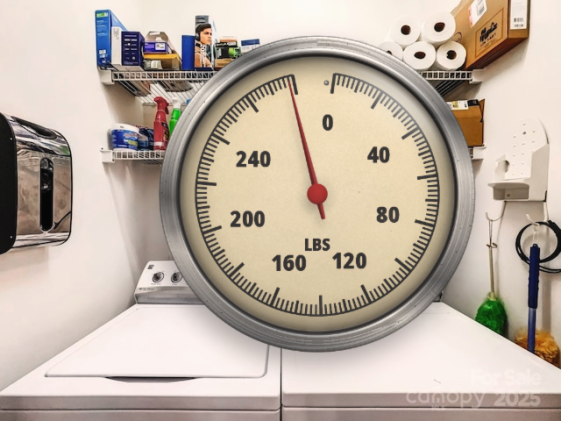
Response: 278 lb
